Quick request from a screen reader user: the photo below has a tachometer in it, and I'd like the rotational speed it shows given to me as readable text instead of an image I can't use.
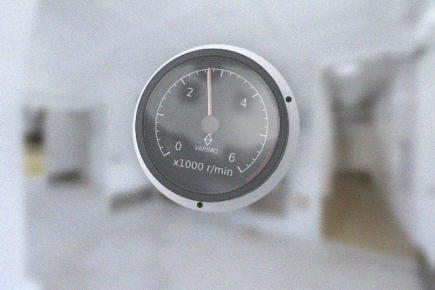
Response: 2700 rpm
